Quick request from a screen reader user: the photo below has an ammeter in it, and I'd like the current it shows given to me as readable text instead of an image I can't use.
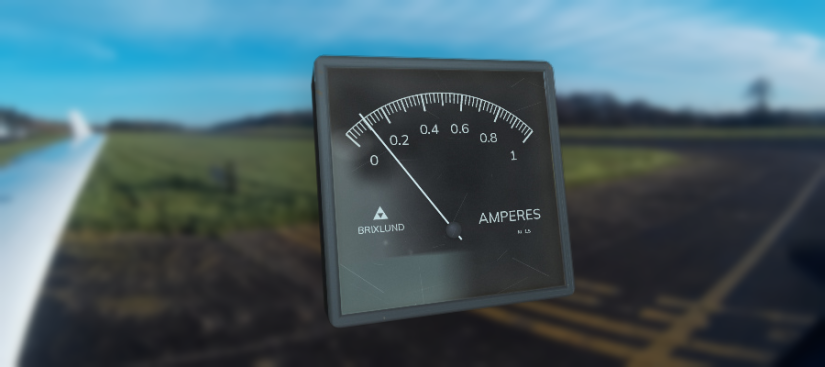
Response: 0.1 A
